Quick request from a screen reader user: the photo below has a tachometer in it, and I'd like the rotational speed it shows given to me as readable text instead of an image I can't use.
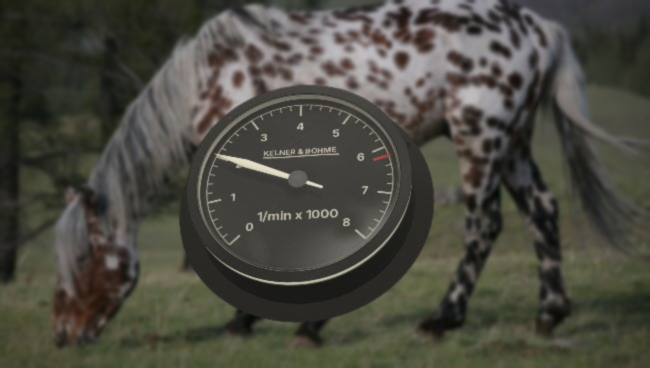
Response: 2000 rpm
